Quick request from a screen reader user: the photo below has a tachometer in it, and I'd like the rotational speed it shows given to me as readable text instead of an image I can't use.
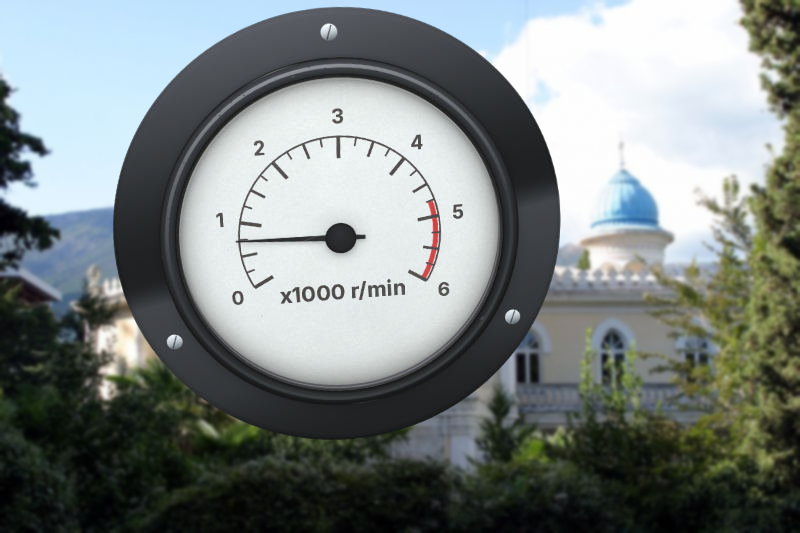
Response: 750 rpm
